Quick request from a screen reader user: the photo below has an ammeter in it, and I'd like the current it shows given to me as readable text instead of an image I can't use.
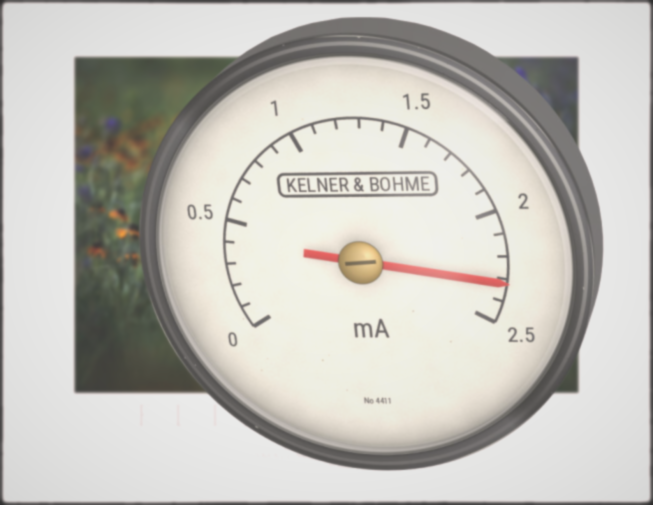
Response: 2.3 mA
